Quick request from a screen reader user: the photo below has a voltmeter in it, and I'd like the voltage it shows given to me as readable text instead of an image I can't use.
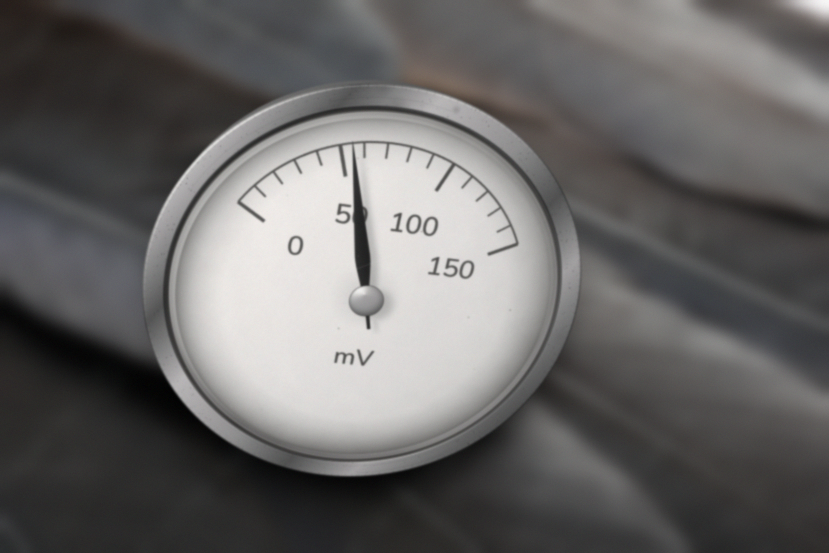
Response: 55 mV
